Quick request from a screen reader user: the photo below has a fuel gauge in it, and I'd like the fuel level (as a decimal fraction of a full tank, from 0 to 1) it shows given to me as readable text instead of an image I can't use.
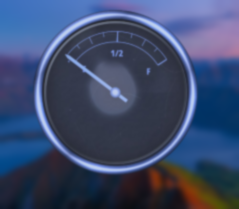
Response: 0
